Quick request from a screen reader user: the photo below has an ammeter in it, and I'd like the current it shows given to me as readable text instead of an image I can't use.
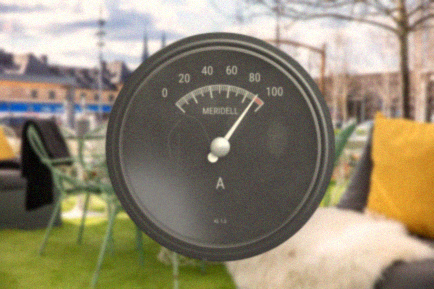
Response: 90 A
